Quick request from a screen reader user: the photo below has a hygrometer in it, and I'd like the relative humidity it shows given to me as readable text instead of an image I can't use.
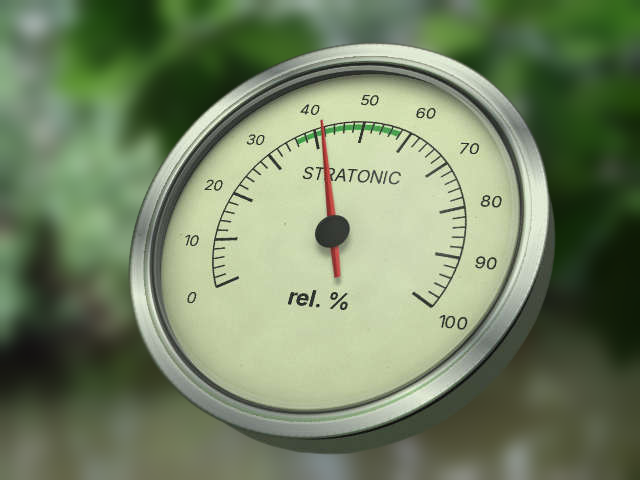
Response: 42 %
